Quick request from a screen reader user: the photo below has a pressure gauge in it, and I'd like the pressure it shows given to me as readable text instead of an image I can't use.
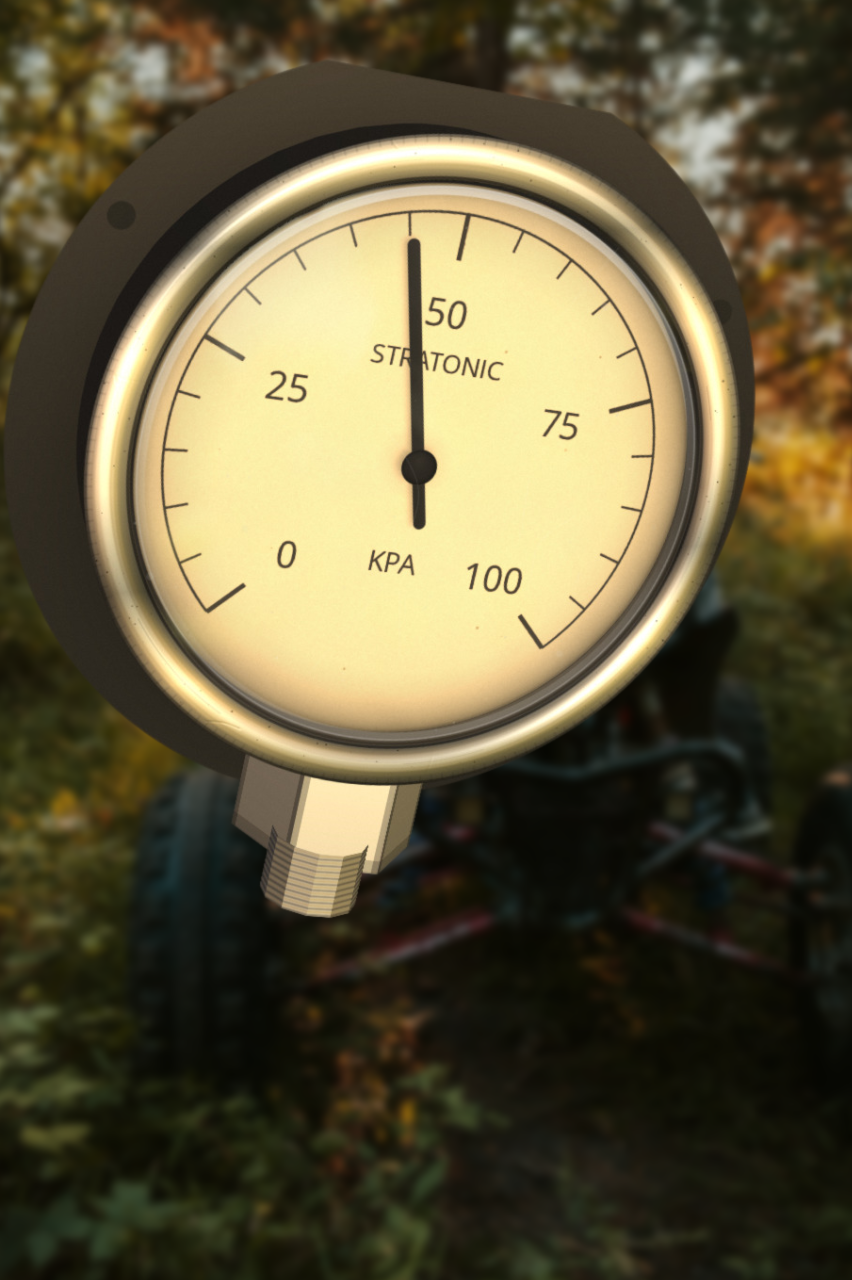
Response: 45 kPa
